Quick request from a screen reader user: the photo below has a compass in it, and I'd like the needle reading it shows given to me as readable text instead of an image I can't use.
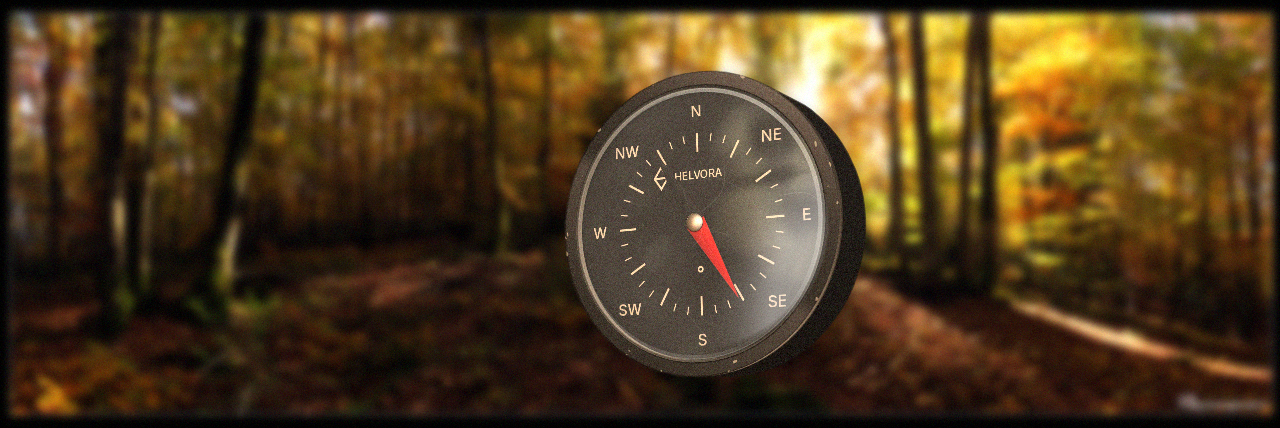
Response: 150 °
